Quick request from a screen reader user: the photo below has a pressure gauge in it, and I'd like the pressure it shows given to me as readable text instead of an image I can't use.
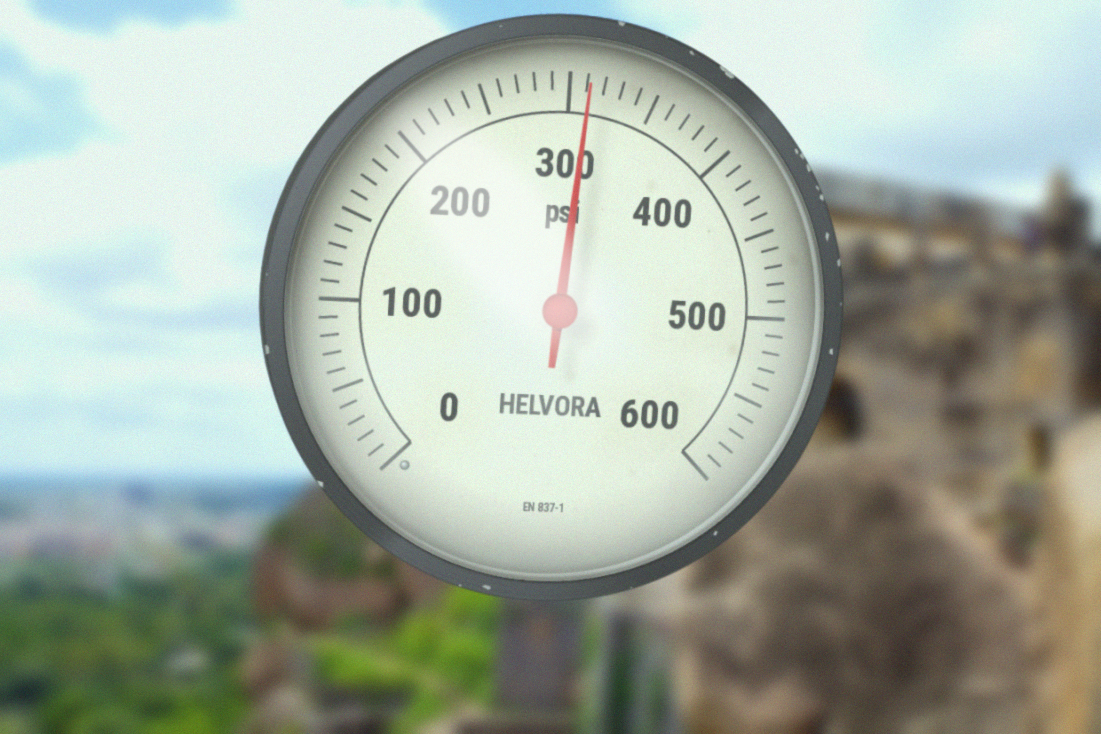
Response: 310 psi
